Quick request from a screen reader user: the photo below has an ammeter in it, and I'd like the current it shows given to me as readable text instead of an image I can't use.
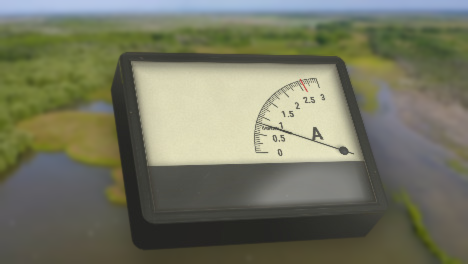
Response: 0.75 A
